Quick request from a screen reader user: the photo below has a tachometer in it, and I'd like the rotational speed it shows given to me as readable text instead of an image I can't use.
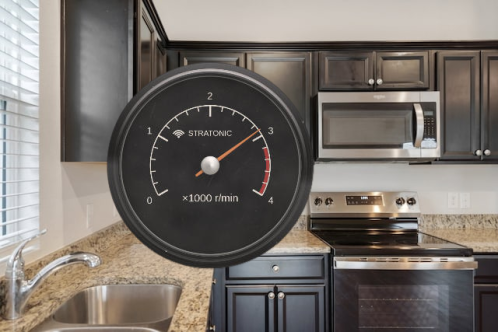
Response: 2900 rpm
